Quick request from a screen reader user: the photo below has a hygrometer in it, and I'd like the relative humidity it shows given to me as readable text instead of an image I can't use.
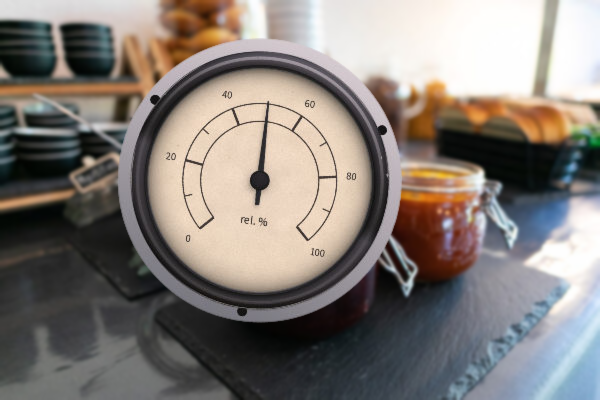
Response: 50 %
